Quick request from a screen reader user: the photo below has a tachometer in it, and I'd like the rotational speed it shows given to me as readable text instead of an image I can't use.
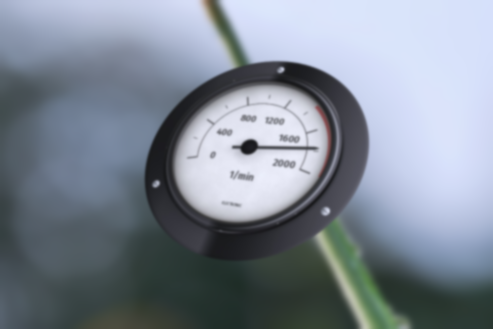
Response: 1800 rpm
